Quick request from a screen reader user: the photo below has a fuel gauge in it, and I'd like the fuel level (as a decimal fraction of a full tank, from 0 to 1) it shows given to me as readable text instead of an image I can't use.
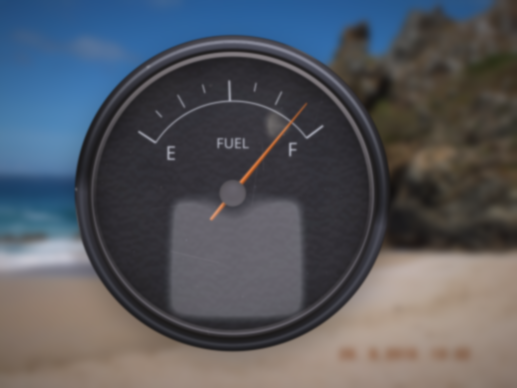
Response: 0.875
